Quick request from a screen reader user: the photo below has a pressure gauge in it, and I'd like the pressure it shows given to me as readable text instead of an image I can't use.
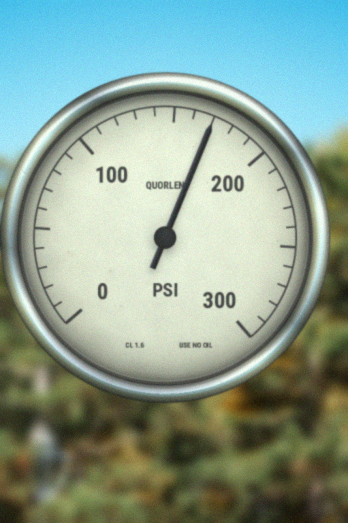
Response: 170 psi
